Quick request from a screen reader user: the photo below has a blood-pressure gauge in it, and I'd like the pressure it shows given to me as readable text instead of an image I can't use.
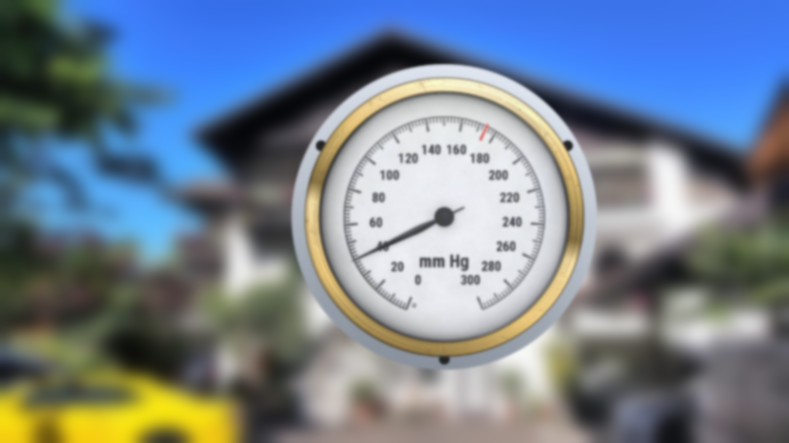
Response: 40 mmHg
